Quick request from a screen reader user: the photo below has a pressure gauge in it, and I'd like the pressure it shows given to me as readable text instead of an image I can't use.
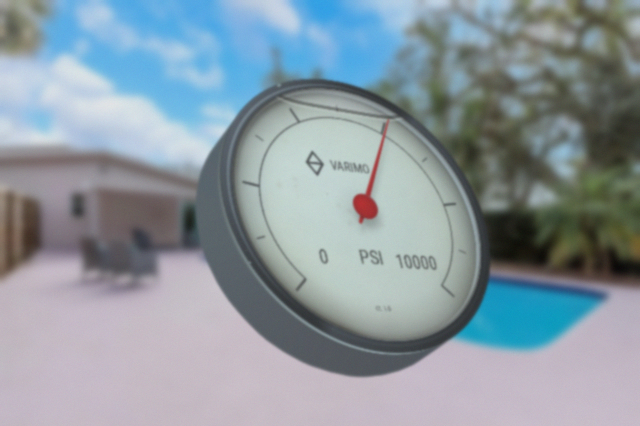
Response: 6000 psi
